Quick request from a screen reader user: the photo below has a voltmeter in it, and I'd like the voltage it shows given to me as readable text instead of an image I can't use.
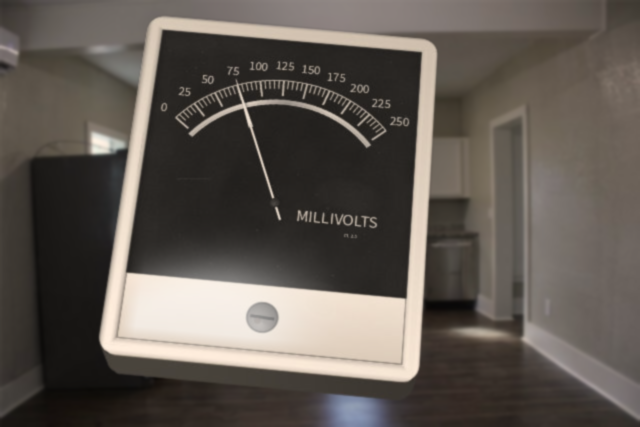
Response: 75 mV
